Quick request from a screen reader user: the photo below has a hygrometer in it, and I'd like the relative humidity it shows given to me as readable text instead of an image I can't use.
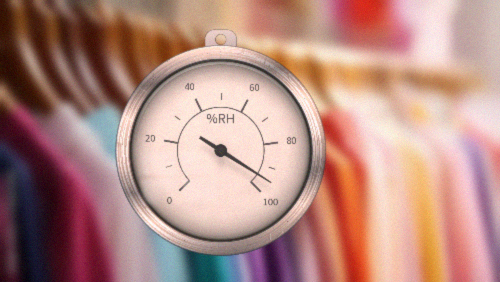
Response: 95 %
